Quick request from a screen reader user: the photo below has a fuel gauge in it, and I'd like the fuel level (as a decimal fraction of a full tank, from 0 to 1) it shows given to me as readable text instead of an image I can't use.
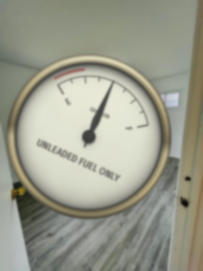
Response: 0.5
